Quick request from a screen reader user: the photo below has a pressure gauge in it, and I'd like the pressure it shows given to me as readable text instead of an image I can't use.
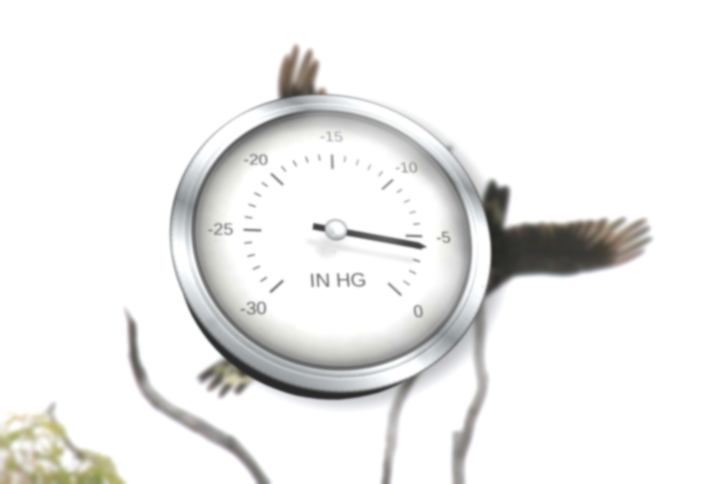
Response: -4 inHg
